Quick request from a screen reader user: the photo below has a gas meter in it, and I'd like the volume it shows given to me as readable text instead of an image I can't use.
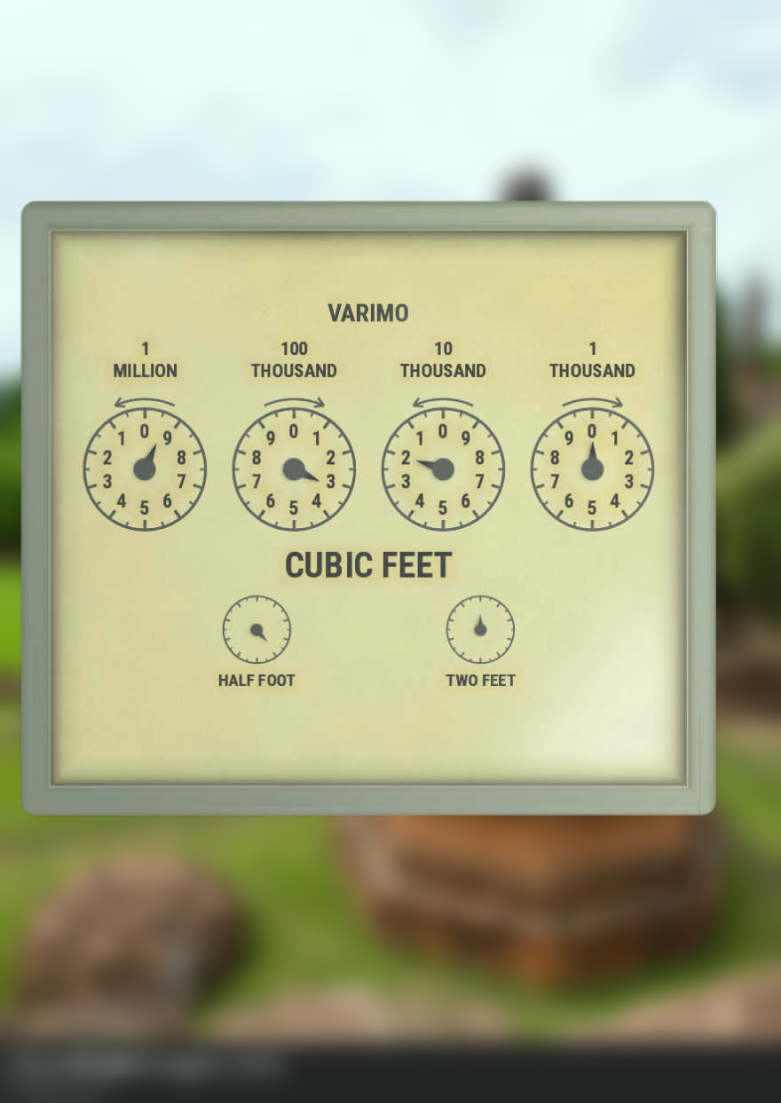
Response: 932000 ft³
